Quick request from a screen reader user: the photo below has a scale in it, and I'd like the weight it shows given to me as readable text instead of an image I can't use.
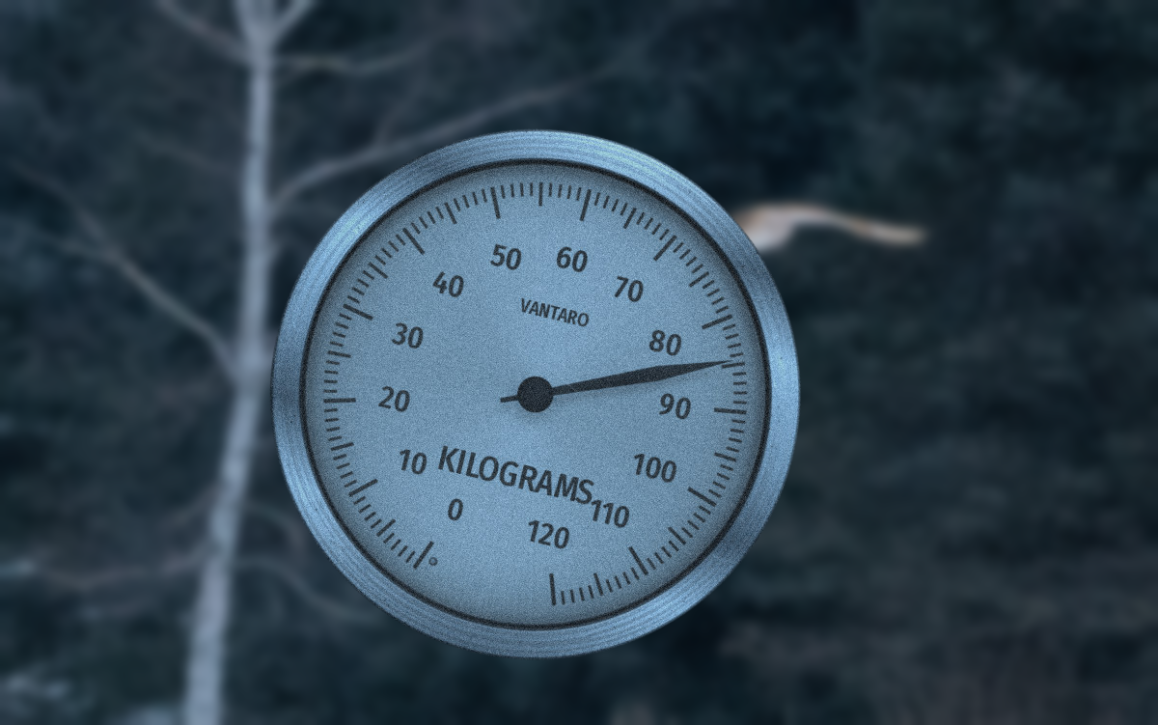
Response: 84.5 kg
